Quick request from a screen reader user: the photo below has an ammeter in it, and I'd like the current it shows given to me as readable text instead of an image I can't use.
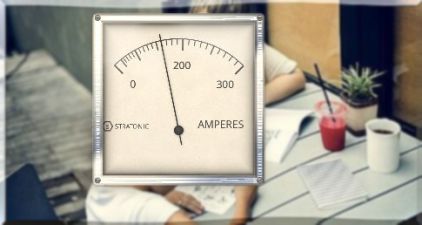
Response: 160 A
